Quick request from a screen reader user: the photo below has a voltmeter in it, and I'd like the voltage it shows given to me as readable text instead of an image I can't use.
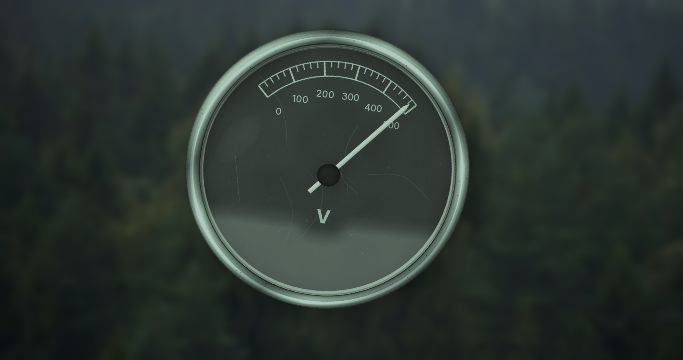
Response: 480 V
